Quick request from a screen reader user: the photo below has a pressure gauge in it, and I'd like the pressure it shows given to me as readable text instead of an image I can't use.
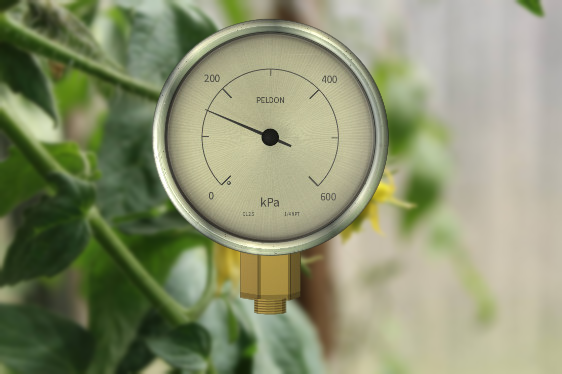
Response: 150 kPa
